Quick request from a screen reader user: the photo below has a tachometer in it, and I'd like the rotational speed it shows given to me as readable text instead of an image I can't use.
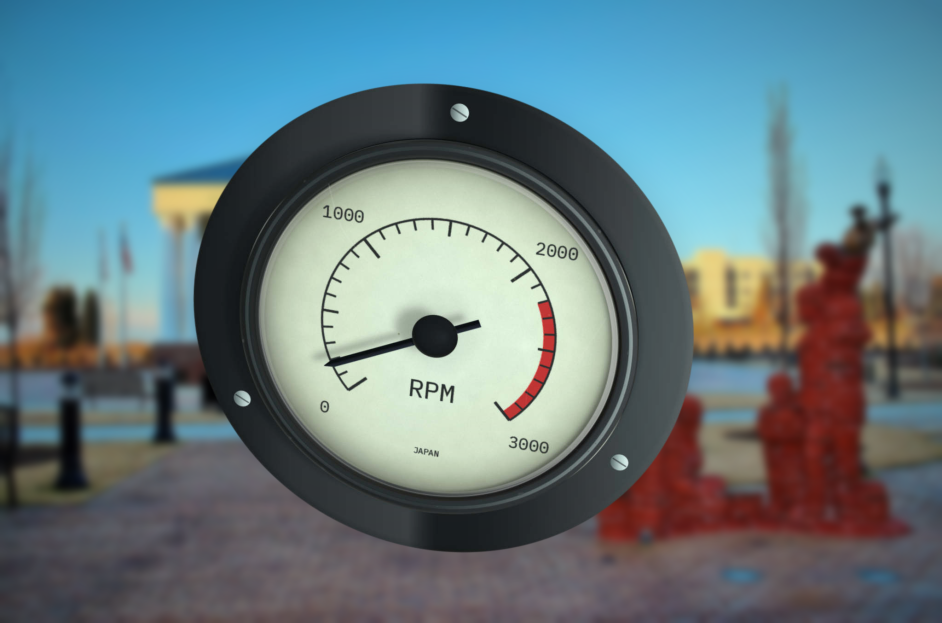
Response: 200 rpm
